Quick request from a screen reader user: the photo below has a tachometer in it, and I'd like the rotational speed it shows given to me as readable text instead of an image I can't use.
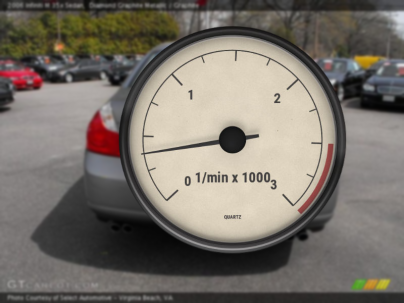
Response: 375 rpm
